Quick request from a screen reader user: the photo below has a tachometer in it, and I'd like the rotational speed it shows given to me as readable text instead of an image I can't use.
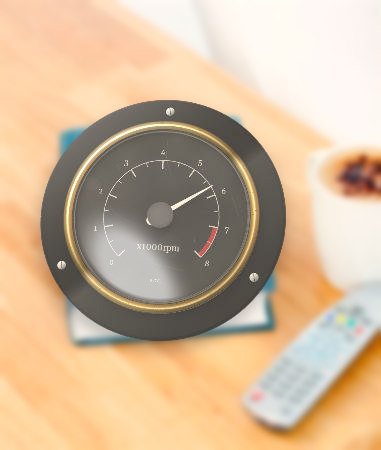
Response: 5750 rpm
